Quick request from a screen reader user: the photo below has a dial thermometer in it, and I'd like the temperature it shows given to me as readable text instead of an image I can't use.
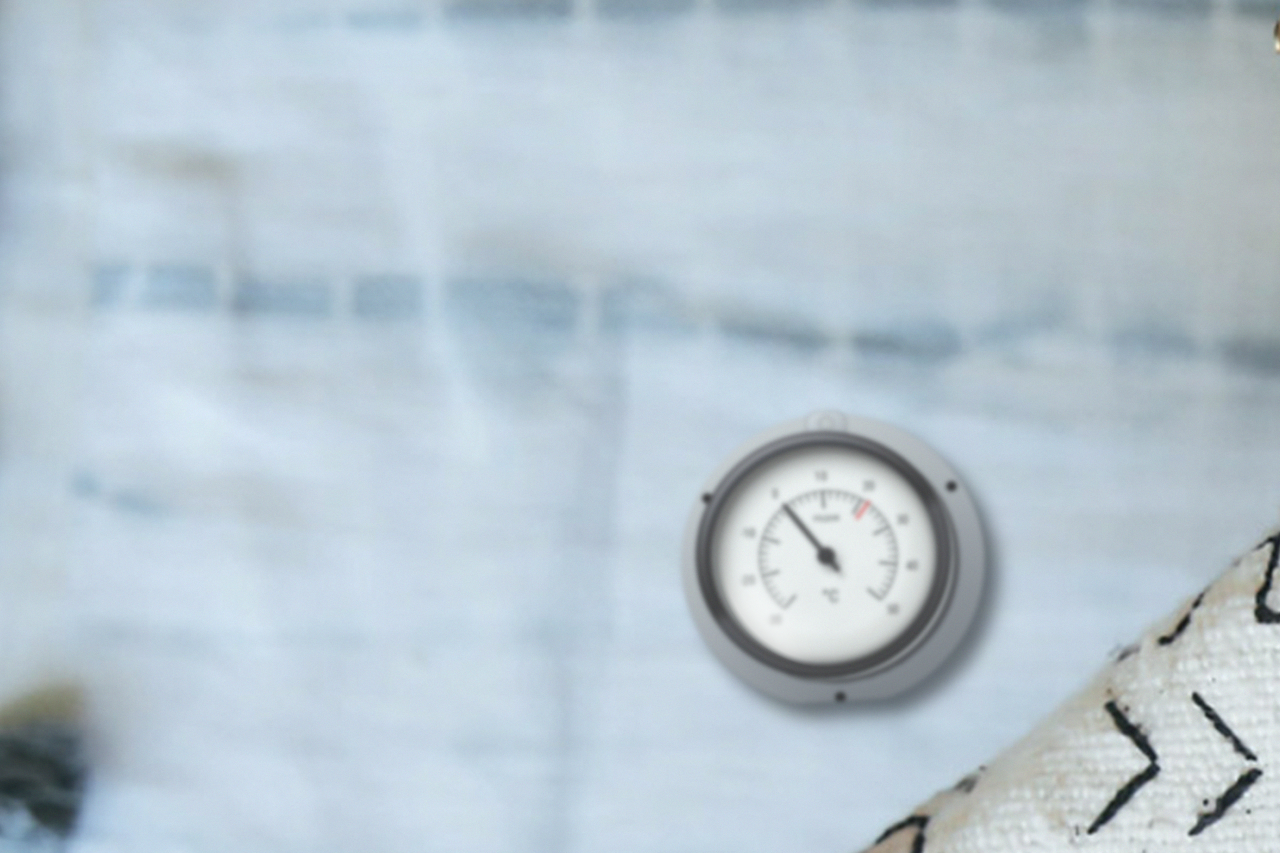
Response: 0 °C
